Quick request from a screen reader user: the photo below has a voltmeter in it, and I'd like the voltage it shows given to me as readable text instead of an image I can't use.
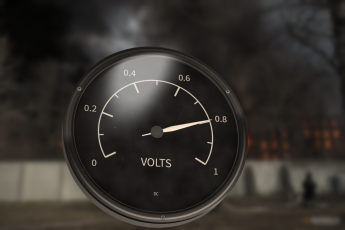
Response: 0.8 V
